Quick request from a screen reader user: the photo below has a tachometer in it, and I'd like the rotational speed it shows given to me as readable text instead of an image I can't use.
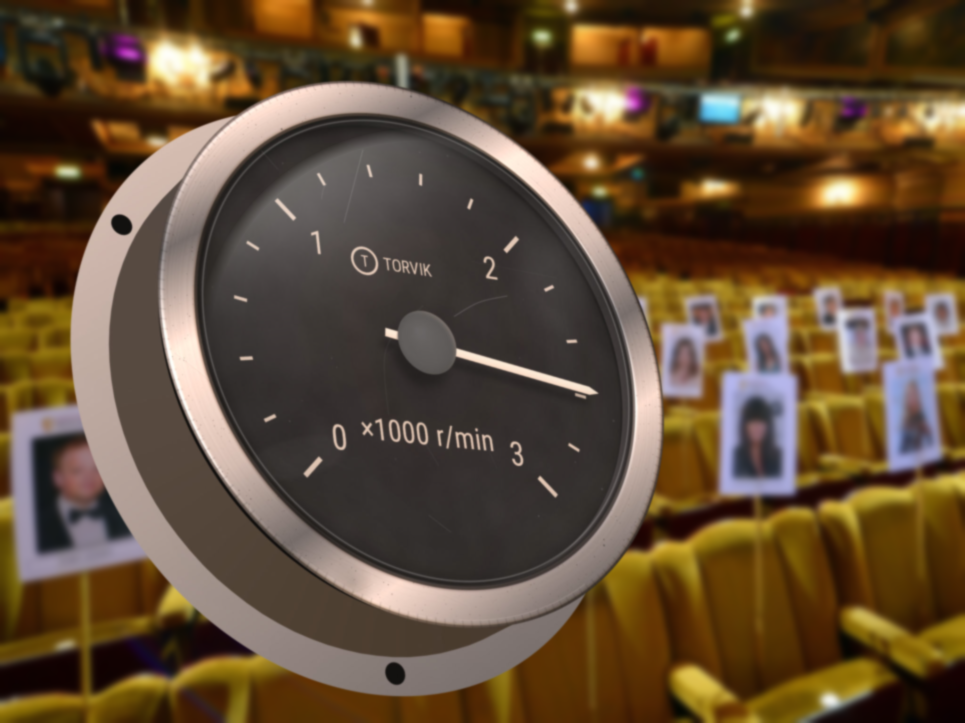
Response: 2600 rpm
